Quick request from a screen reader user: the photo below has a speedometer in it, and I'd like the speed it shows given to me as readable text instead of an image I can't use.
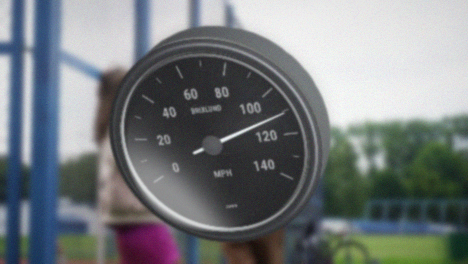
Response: 110 mph
